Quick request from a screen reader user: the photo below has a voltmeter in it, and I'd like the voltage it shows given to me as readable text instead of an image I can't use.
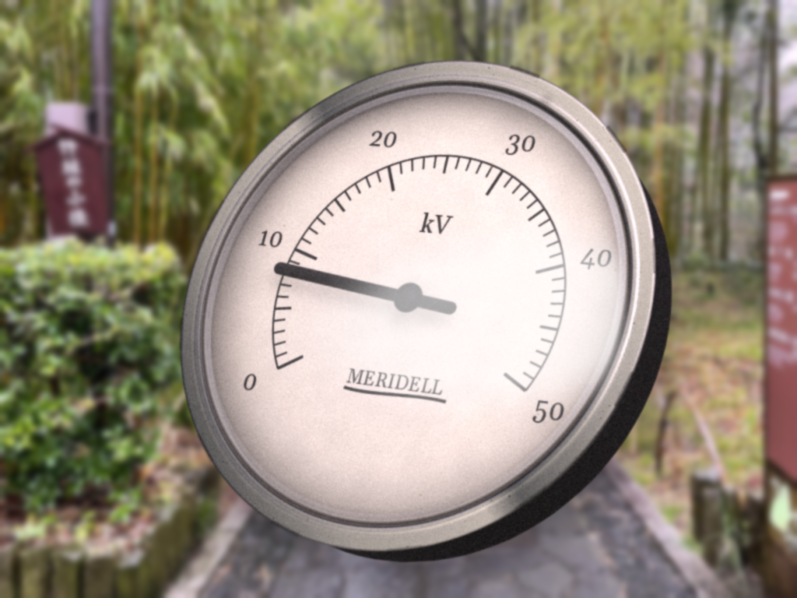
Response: 8 kV
